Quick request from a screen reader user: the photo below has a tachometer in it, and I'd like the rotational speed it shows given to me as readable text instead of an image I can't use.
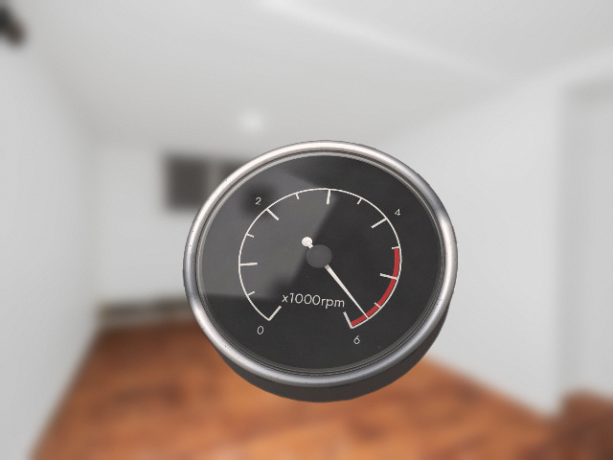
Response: 5750 rpm
